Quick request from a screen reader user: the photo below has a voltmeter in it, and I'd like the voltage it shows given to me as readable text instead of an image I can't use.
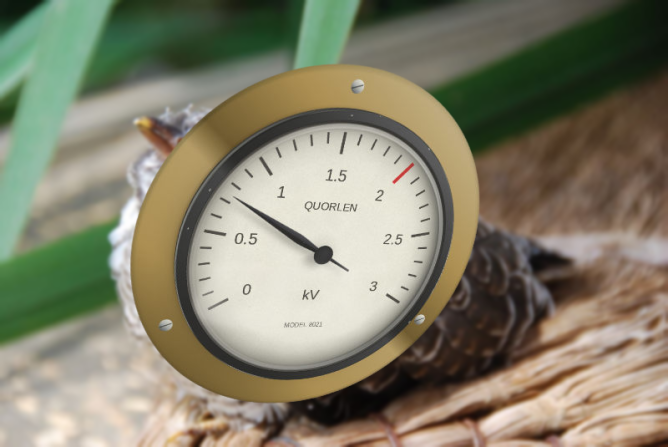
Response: 0.75 kV
